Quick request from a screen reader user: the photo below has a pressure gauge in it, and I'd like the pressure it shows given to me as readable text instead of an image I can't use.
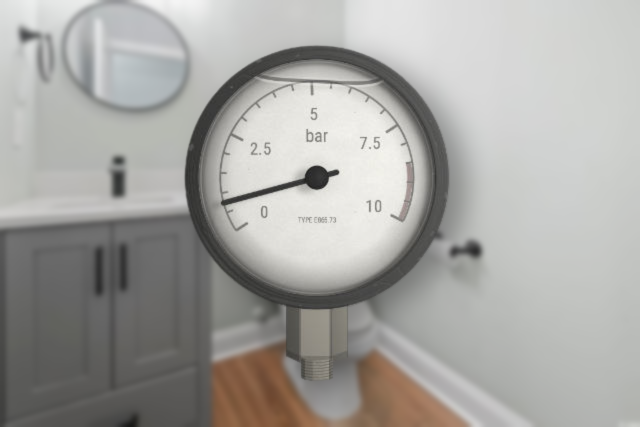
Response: 0.75 bar
